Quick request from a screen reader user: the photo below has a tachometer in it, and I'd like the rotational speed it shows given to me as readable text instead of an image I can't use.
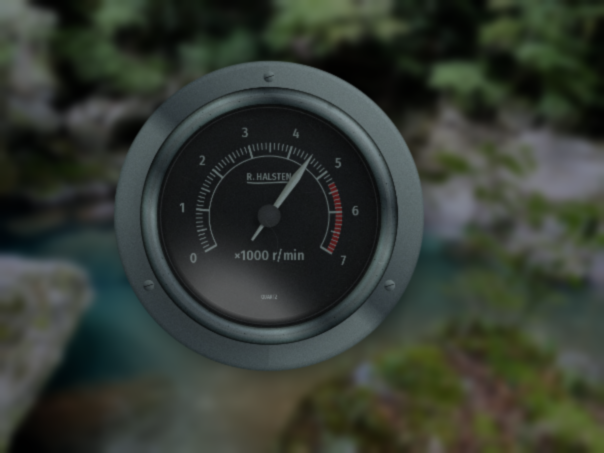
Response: 4500 rpm
